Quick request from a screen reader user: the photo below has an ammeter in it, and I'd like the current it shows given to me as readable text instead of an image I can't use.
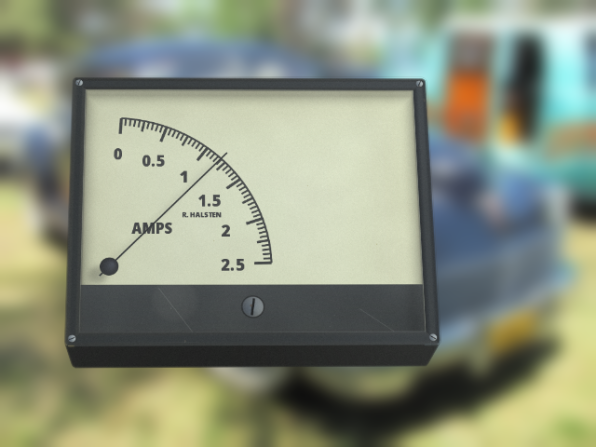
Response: 1.2 A
